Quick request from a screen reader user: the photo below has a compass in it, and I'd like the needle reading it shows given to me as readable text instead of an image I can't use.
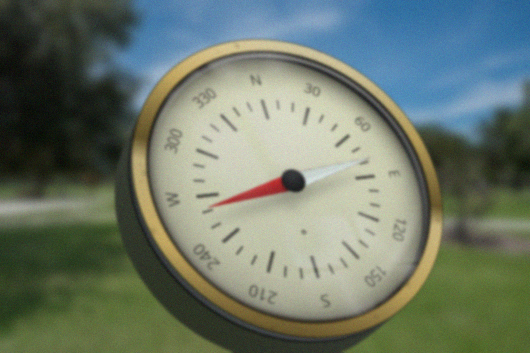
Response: 260 °
